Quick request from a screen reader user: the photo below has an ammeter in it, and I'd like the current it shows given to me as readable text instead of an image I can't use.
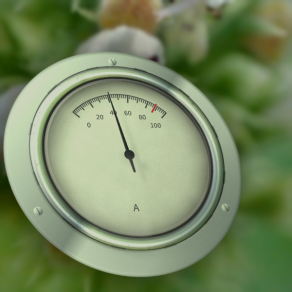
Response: 40 A
